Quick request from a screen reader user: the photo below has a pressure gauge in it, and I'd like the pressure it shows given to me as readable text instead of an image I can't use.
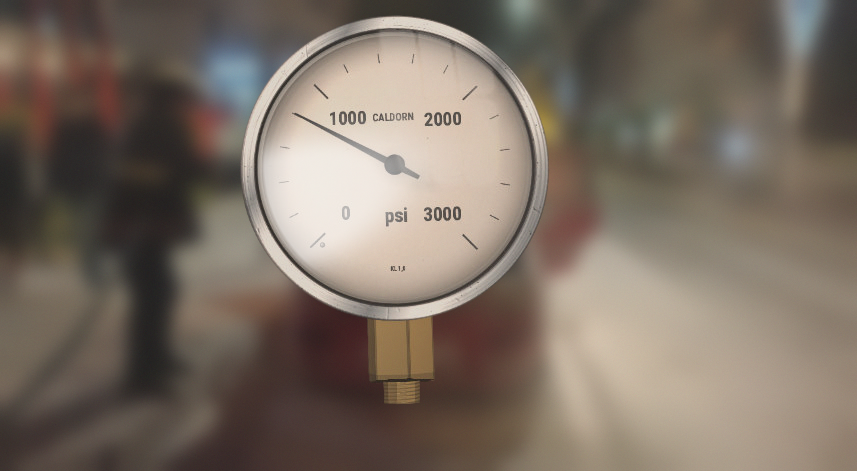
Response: 800 psi
